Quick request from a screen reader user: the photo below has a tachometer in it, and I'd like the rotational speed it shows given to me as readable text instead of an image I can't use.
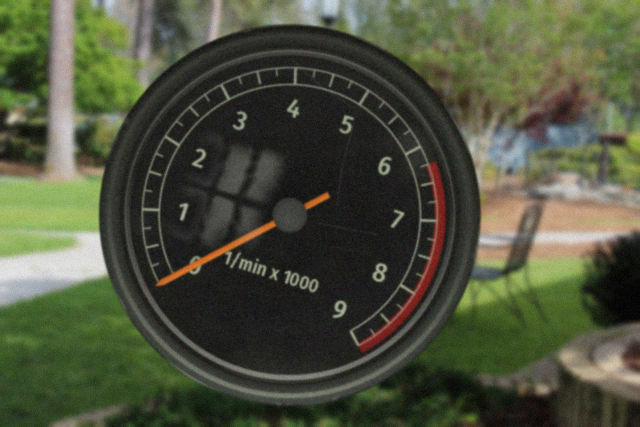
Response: 0 rpm
